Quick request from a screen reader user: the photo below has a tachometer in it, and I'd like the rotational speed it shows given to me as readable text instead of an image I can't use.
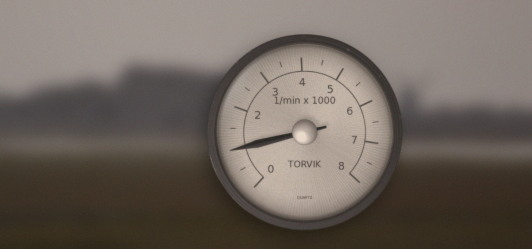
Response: 1000 rpm
